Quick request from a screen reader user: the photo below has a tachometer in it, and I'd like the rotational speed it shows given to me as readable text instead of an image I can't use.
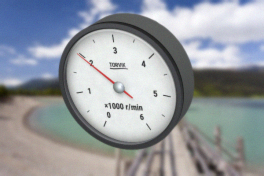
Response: 2000 rpm
